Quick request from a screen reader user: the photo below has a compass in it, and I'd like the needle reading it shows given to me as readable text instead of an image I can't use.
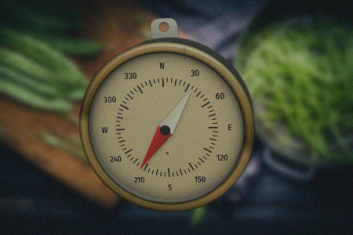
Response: 215 °
